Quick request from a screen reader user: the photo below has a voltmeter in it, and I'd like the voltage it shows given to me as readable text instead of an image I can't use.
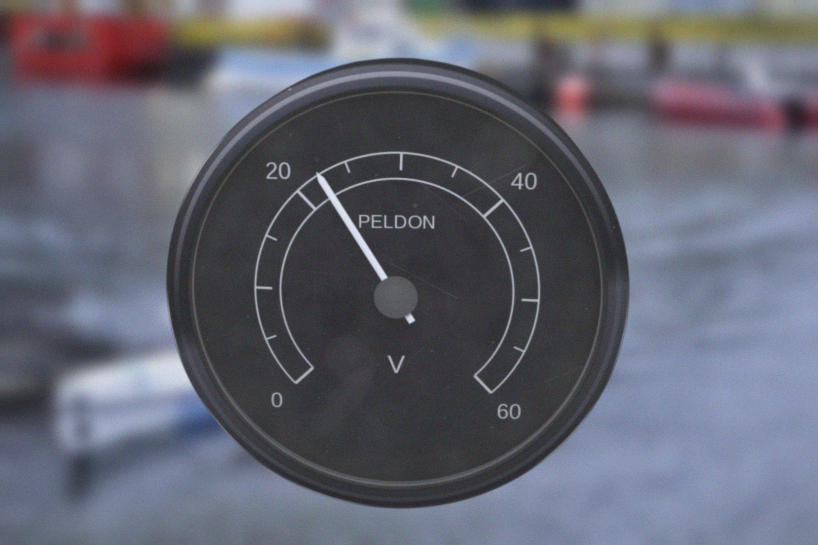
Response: 22.5 V
